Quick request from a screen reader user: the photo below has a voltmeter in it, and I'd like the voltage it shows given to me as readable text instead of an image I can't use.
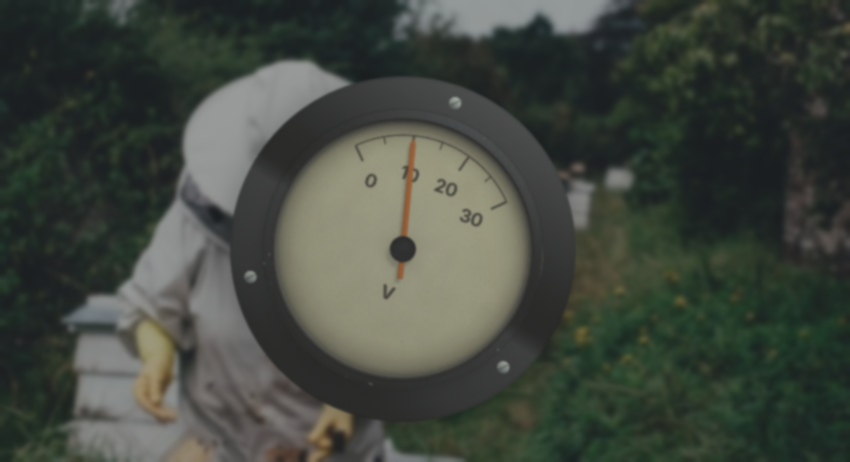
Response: 10 V
